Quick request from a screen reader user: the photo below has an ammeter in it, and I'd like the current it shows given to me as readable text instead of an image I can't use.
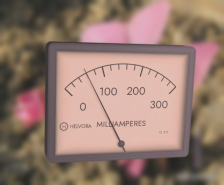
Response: 60 mA
